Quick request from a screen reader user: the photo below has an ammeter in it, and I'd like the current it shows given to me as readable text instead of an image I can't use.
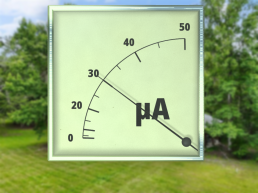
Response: 30 µA
